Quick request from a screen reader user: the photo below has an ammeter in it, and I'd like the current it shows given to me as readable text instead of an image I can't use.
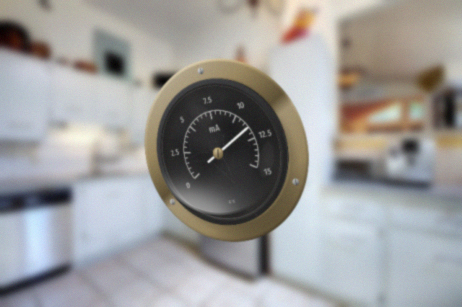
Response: 11.5 mA
